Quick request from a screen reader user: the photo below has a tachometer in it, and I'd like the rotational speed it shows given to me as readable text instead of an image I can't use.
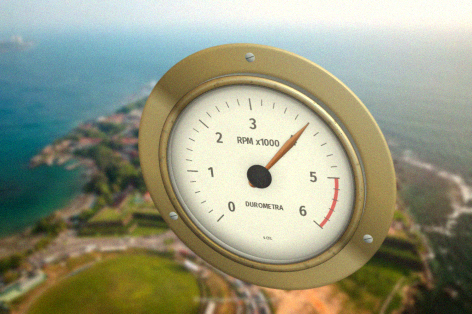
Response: 4000 rpm
